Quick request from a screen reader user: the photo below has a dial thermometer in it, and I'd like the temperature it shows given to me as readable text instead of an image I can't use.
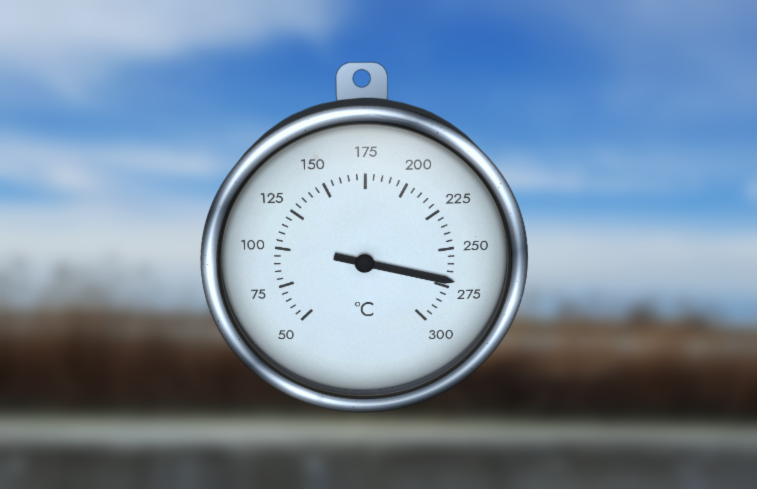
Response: 270 °C
